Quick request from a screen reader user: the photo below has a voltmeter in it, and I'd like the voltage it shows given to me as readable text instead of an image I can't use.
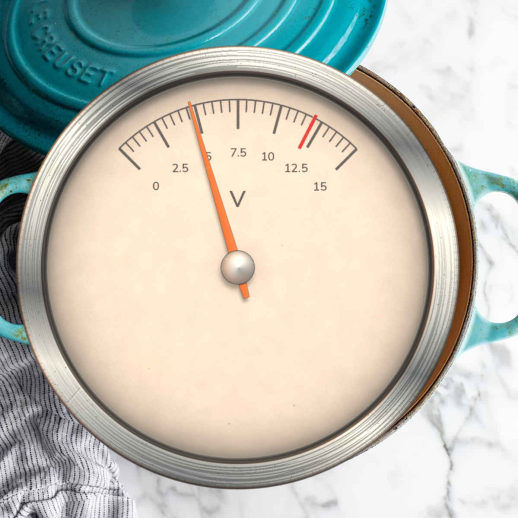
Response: 4.75 V
